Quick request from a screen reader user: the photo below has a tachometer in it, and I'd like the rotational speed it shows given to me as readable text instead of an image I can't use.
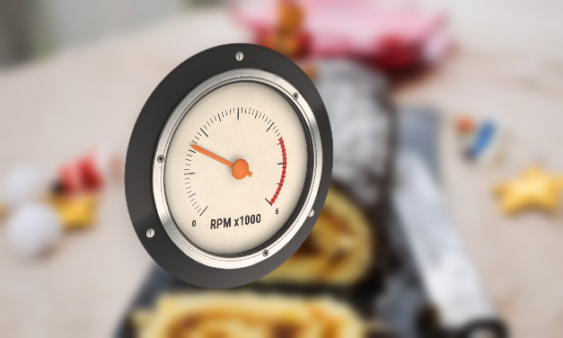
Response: 1600 rpm
